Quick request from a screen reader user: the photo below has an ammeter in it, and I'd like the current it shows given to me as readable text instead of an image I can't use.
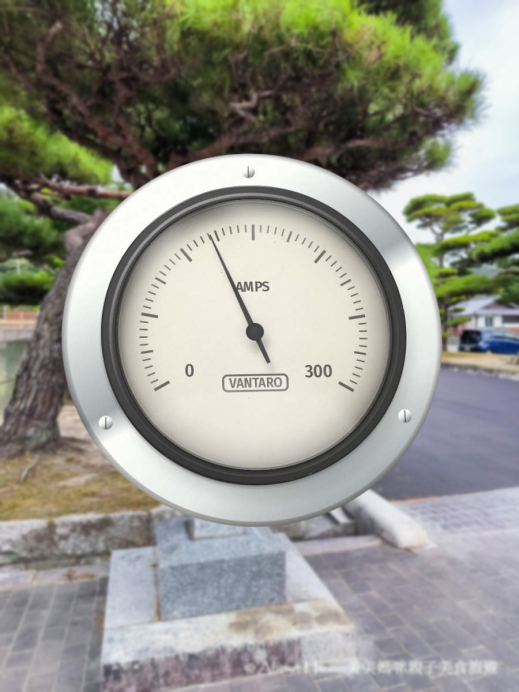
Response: 120 A
